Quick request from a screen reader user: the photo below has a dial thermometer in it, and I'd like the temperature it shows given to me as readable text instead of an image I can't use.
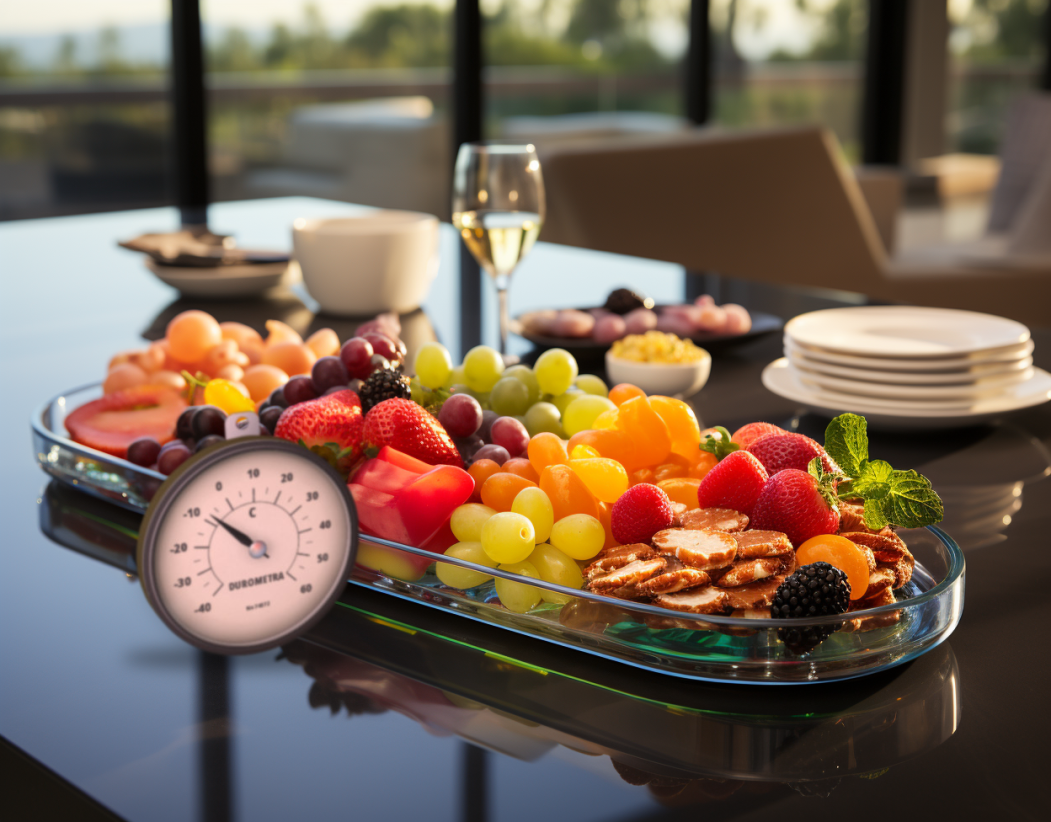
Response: -7.5 °C
